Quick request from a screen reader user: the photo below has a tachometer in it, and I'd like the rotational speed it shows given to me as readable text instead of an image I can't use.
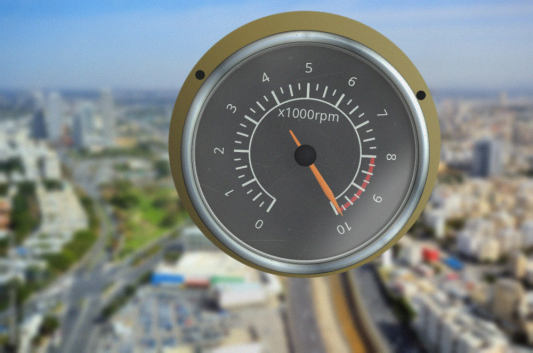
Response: 9875 rpm
